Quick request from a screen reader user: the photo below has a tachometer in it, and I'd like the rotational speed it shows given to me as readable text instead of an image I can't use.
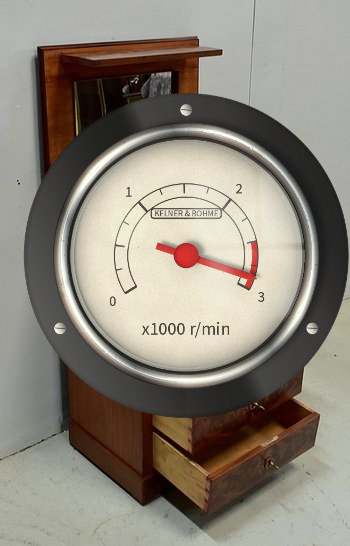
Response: 2875 rpm
